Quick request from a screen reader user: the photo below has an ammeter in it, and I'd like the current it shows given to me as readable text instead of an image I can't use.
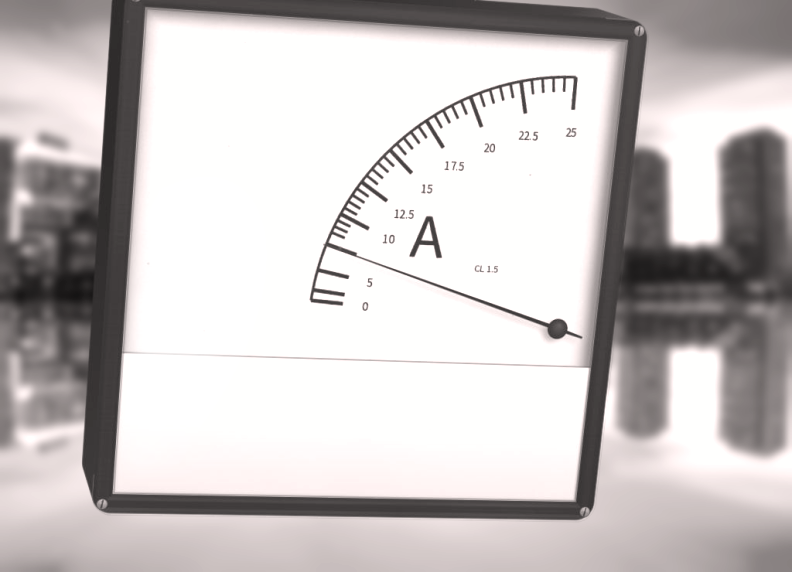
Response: 7.5 A
